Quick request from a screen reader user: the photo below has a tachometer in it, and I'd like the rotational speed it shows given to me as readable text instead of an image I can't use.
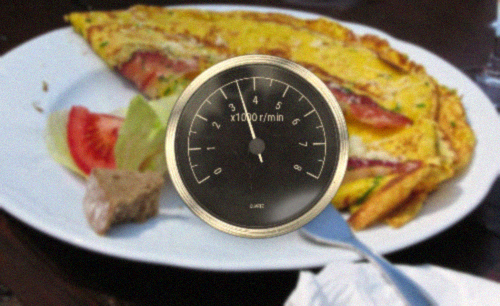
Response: 3500 rpm
